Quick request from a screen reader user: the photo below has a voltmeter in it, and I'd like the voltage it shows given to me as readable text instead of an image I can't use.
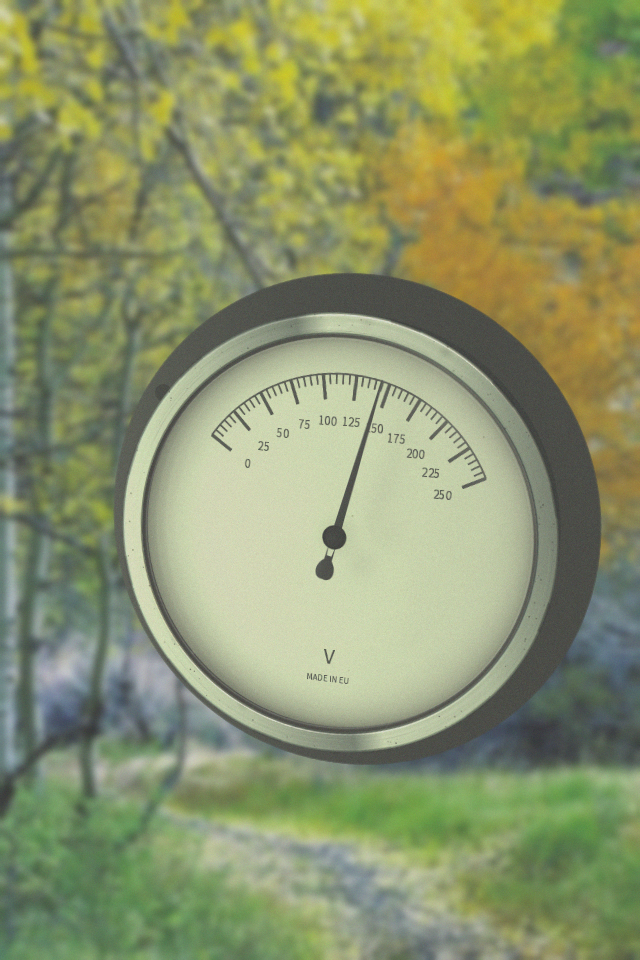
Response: 145 V
